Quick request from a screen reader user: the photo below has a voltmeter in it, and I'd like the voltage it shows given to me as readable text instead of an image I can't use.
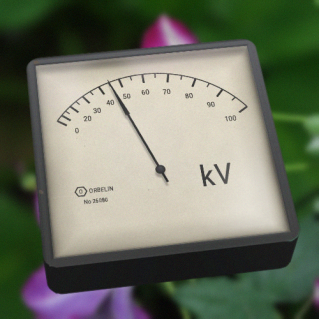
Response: 45 kV
